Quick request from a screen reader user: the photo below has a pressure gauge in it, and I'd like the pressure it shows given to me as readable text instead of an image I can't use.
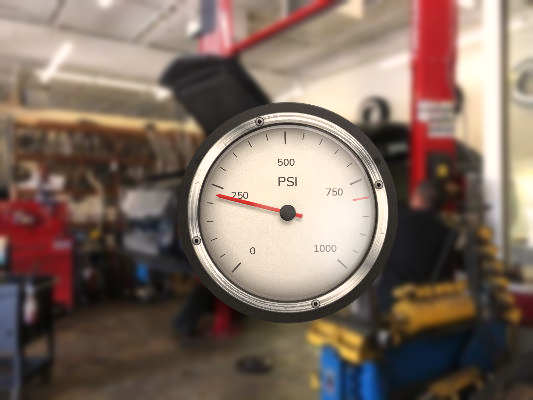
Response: 225 psi
